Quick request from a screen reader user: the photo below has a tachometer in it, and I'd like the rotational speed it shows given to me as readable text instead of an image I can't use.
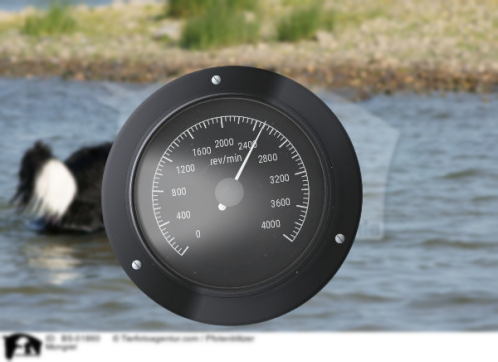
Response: 2500 rpm
